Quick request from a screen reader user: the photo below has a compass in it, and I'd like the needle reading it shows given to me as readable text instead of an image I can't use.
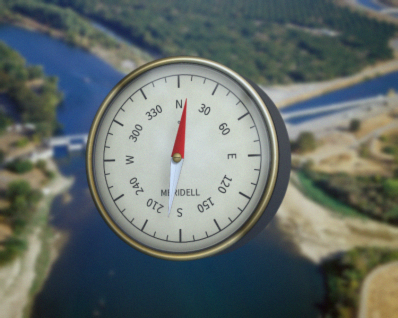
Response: 10 °
